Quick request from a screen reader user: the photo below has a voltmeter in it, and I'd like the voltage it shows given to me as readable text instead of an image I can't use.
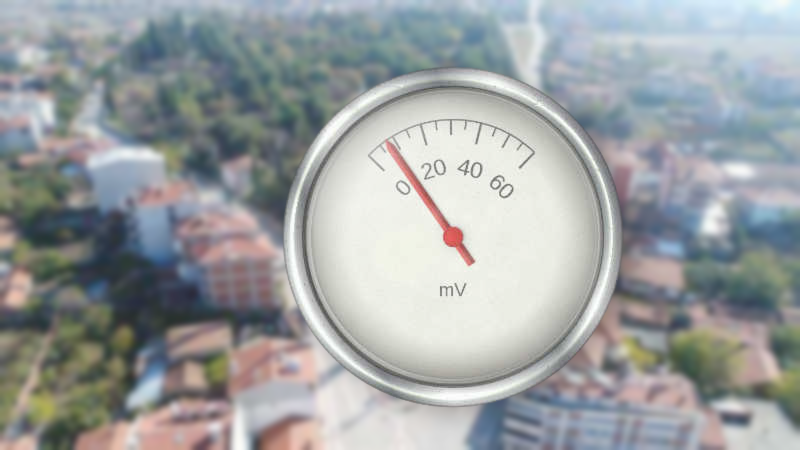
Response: 7.5 mV
